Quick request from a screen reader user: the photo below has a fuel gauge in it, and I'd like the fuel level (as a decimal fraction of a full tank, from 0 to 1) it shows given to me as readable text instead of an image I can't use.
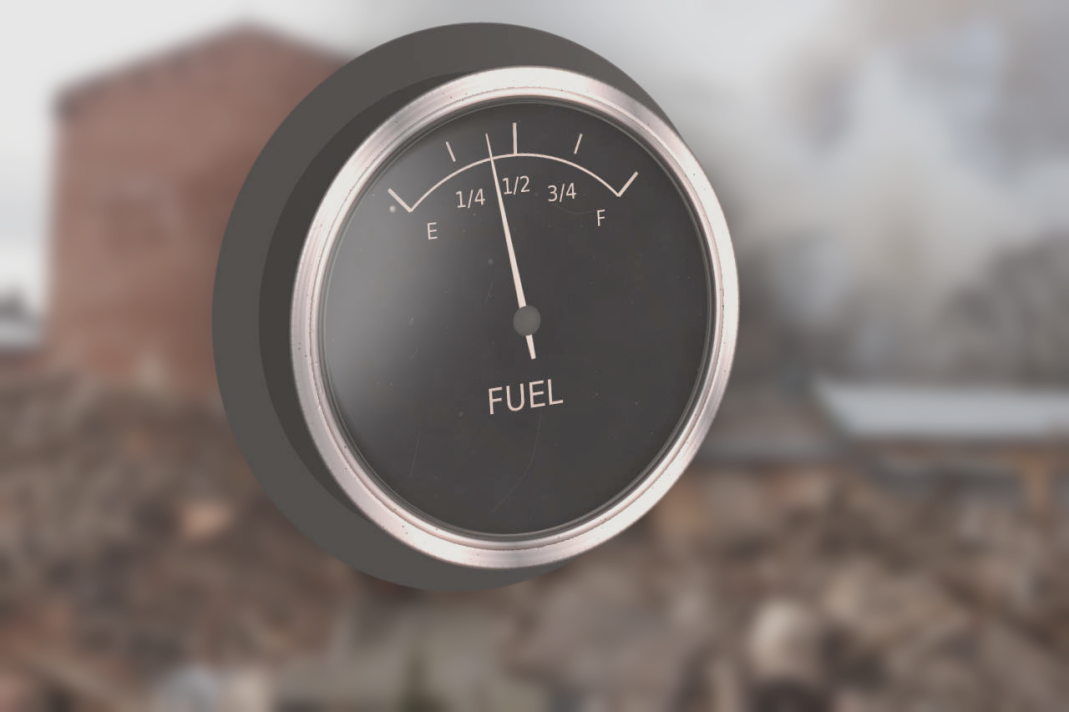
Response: 0.375
